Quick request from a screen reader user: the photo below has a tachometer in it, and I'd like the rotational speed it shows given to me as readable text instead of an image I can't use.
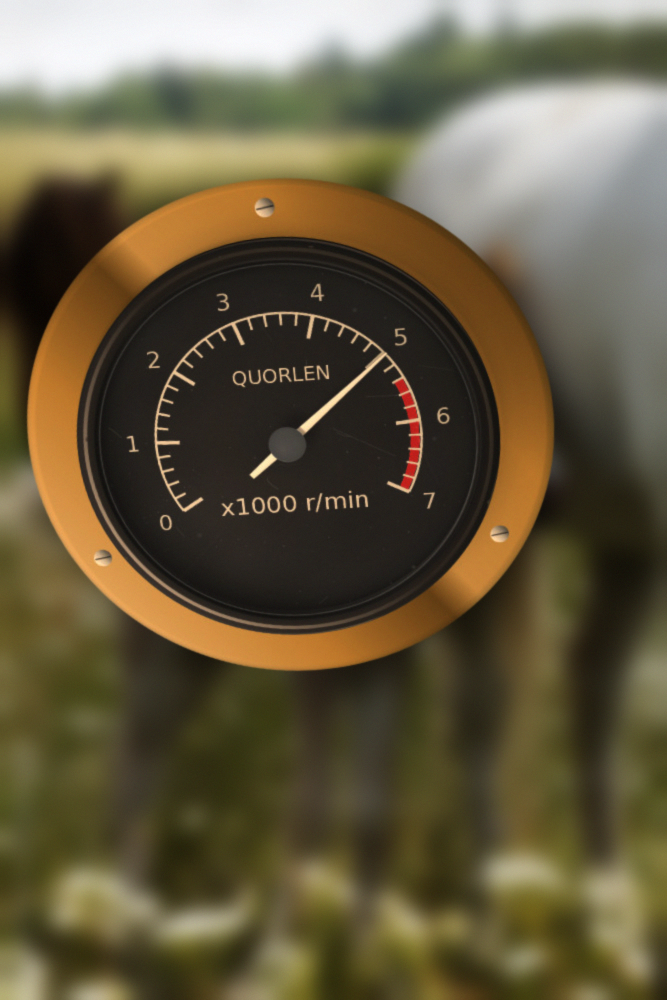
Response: 5000 rpm
